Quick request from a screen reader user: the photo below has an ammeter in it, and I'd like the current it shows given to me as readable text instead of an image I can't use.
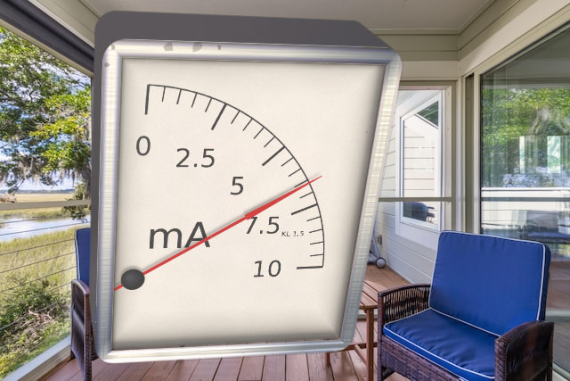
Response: 6.5 mA
